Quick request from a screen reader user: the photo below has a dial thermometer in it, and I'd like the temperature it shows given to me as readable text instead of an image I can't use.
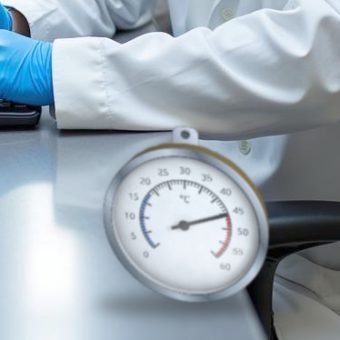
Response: 45 °C
